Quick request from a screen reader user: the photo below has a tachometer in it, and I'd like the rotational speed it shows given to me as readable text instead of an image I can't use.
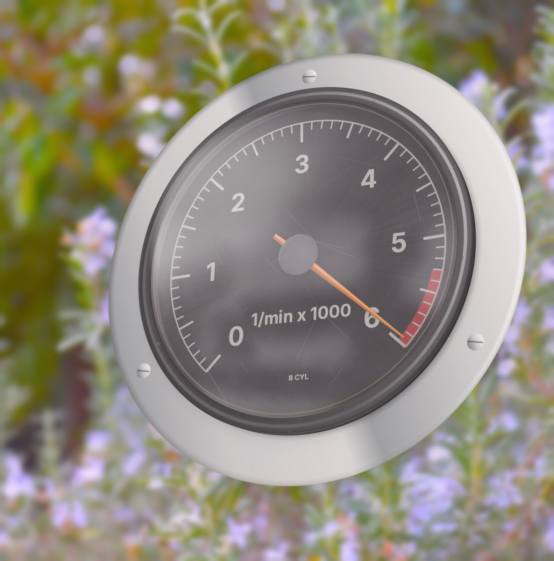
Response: 5950 rpm
